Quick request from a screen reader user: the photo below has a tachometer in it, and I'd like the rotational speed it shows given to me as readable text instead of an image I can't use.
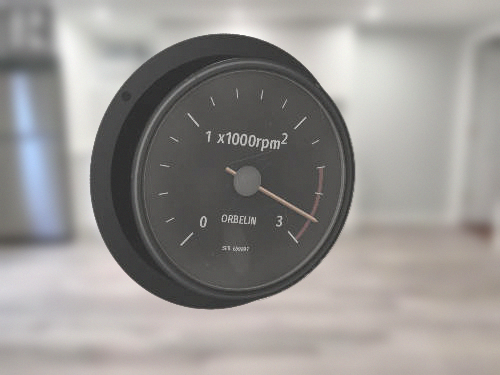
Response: 2800 rpm
